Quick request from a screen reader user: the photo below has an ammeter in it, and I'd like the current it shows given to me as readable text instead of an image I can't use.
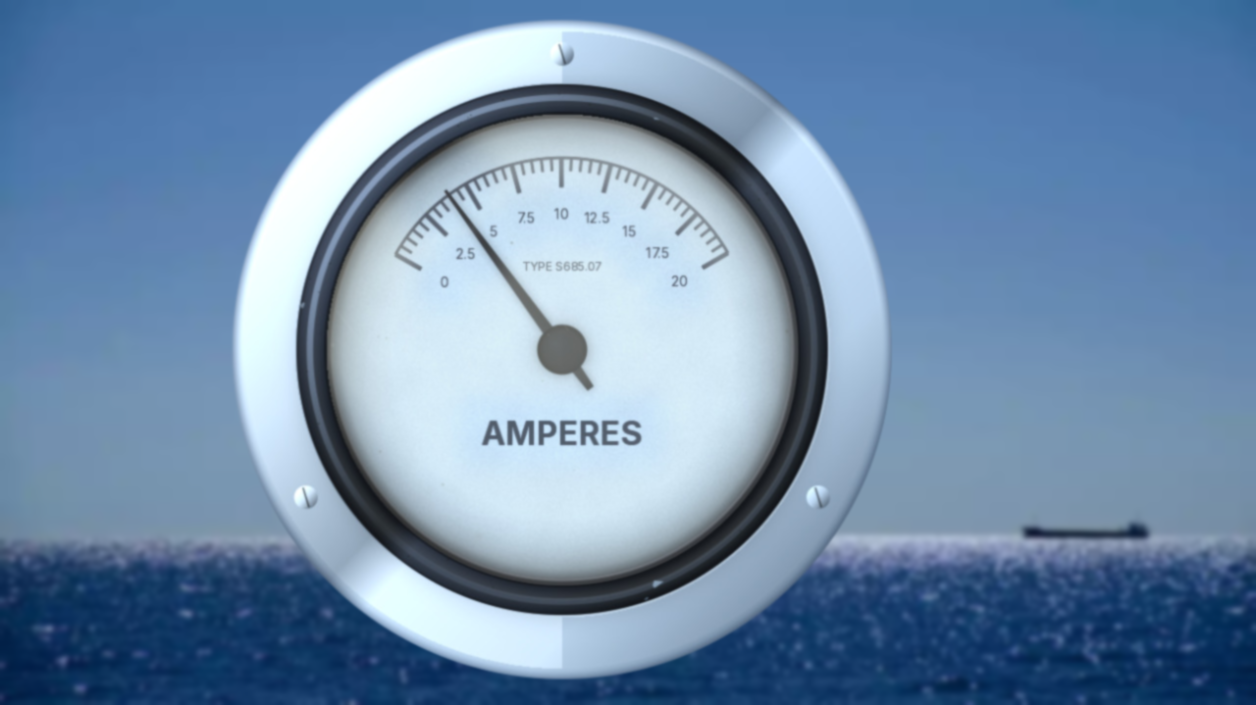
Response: 4 A
